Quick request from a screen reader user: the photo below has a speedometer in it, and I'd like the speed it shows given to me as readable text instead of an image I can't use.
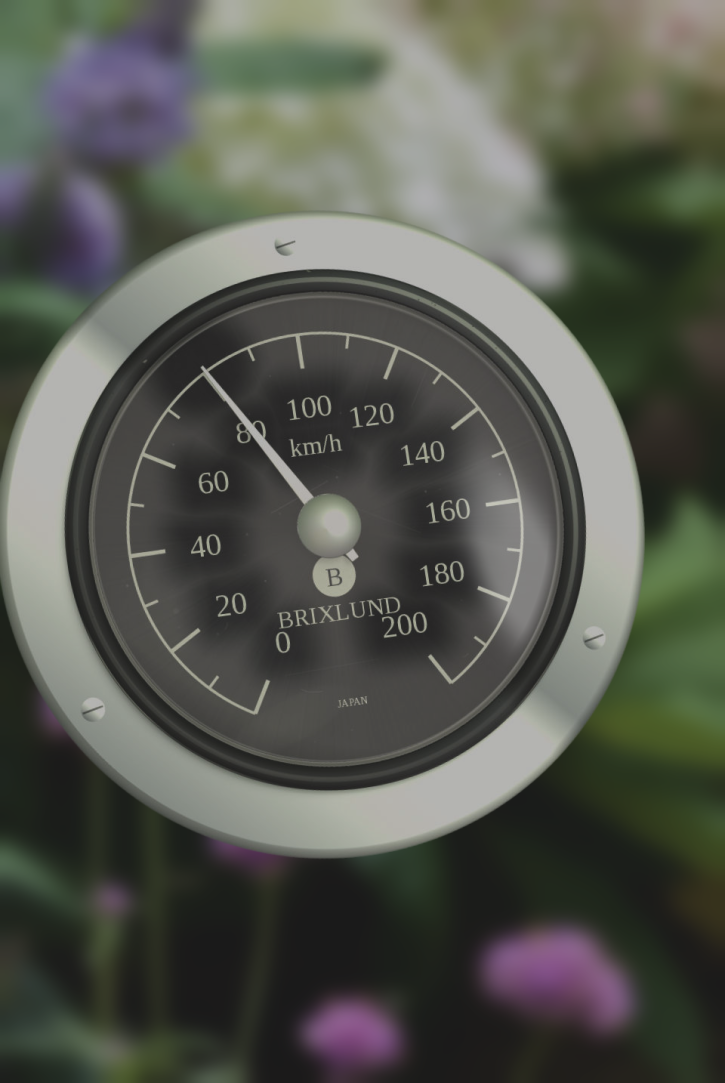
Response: 80 km/h
